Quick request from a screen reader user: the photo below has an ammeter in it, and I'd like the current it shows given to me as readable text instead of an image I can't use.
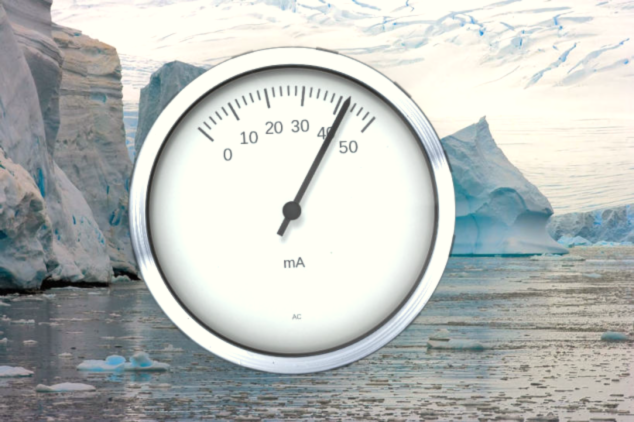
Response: 42 mA
